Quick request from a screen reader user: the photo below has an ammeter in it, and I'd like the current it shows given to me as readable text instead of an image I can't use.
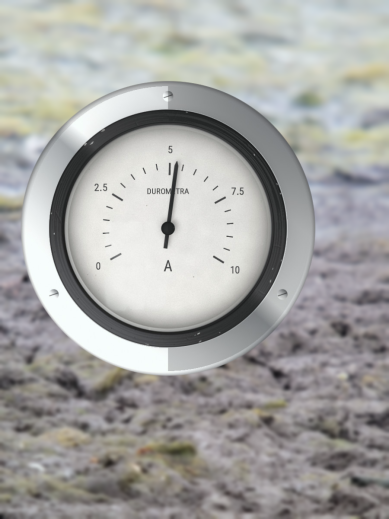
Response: 5.25 A
